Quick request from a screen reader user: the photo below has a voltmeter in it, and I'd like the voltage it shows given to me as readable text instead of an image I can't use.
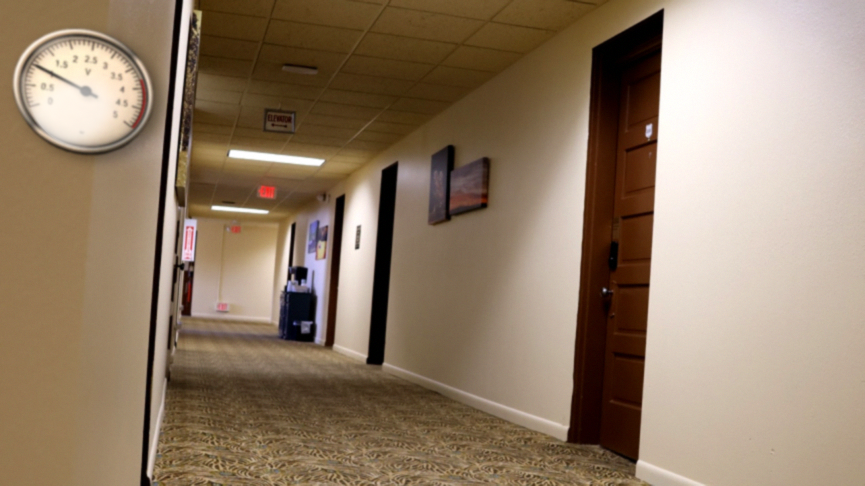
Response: 1 V
